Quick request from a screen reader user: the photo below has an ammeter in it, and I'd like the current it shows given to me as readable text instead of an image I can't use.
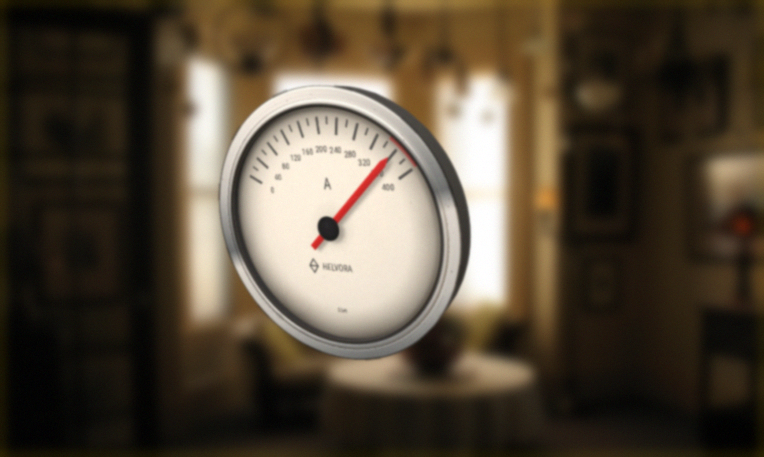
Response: 360 A
